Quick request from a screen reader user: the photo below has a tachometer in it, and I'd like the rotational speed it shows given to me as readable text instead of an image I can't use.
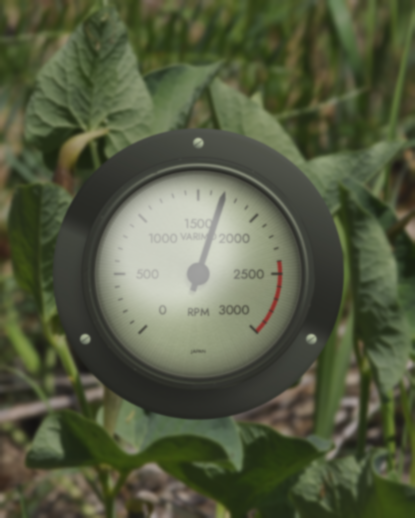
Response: 1700 rpm
